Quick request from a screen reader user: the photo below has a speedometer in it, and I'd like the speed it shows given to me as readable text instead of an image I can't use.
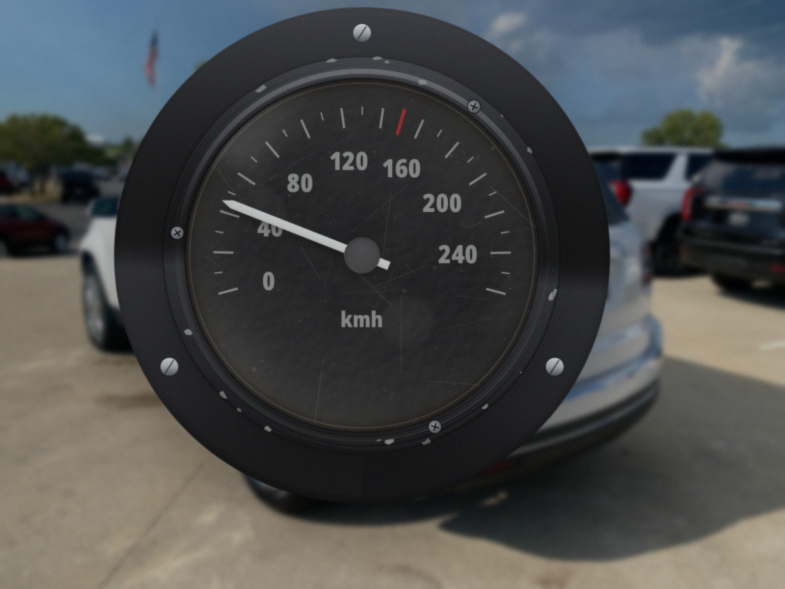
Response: 45 km/h
